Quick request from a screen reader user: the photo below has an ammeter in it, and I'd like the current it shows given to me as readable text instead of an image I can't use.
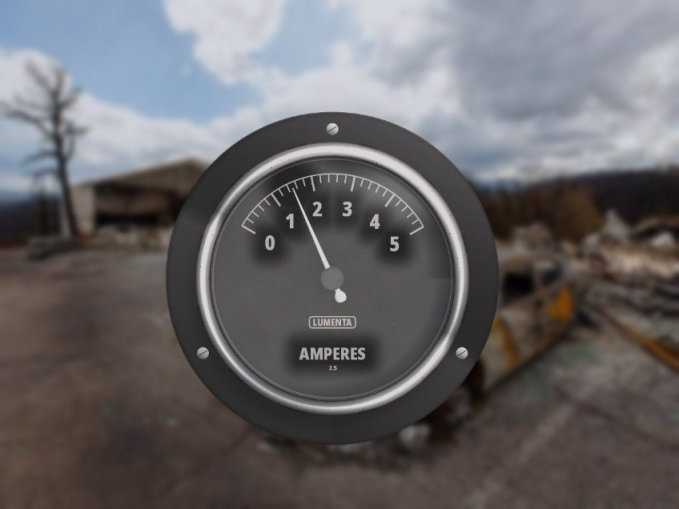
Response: 1.5 A
